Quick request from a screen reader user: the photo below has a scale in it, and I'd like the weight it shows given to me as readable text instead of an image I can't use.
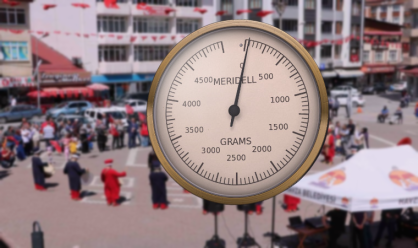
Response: 50 g
